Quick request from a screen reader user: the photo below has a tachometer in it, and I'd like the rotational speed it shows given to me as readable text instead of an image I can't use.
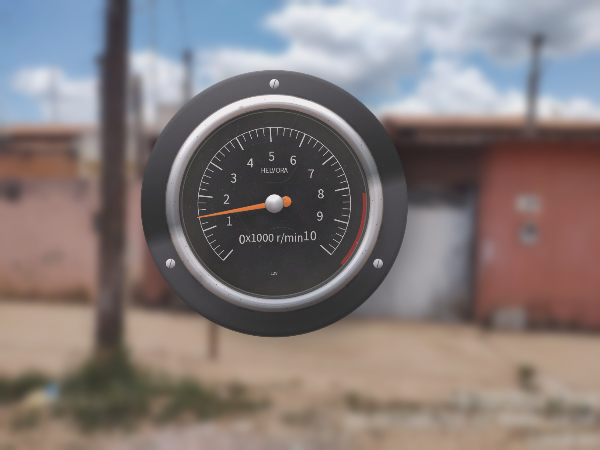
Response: 1400 rpm
